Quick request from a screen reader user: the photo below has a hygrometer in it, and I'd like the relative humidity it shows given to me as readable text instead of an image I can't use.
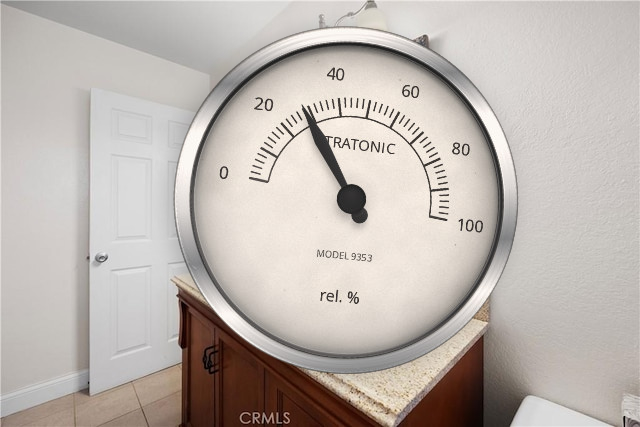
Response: 28 %
